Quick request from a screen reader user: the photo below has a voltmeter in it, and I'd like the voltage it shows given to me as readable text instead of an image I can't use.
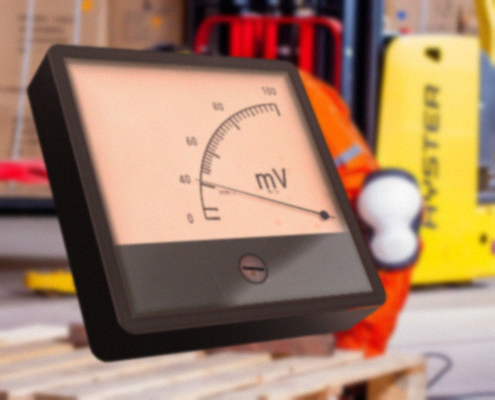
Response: 40 mV
